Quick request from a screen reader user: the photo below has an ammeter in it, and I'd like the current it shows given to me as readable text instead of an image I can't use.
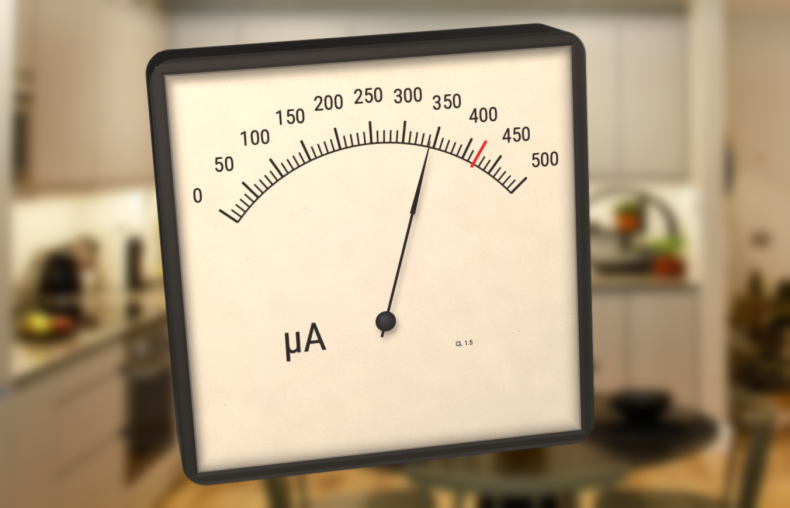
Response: 340 µA
